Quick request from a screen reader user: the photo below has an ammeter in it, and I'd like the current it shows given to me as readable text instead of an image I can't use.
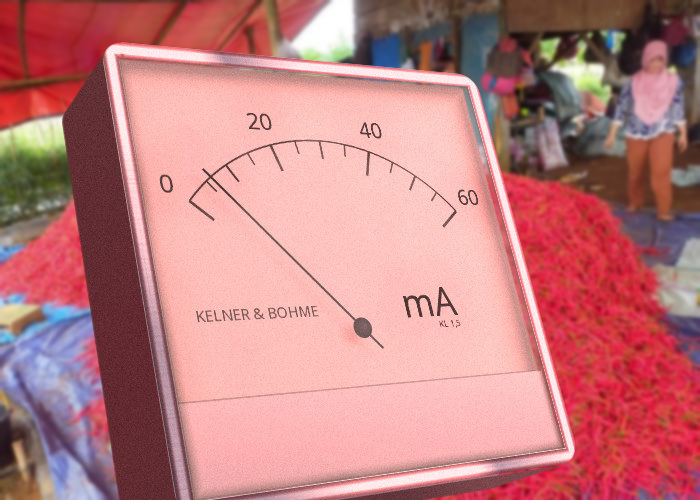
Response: 5 mA
